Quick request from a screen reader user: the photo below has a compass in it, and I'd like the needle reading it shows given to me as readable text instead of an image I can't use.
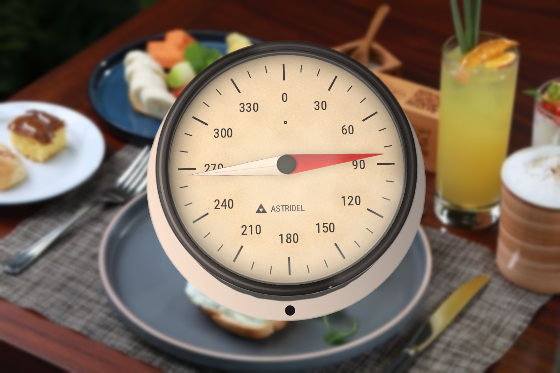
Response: 85 °
